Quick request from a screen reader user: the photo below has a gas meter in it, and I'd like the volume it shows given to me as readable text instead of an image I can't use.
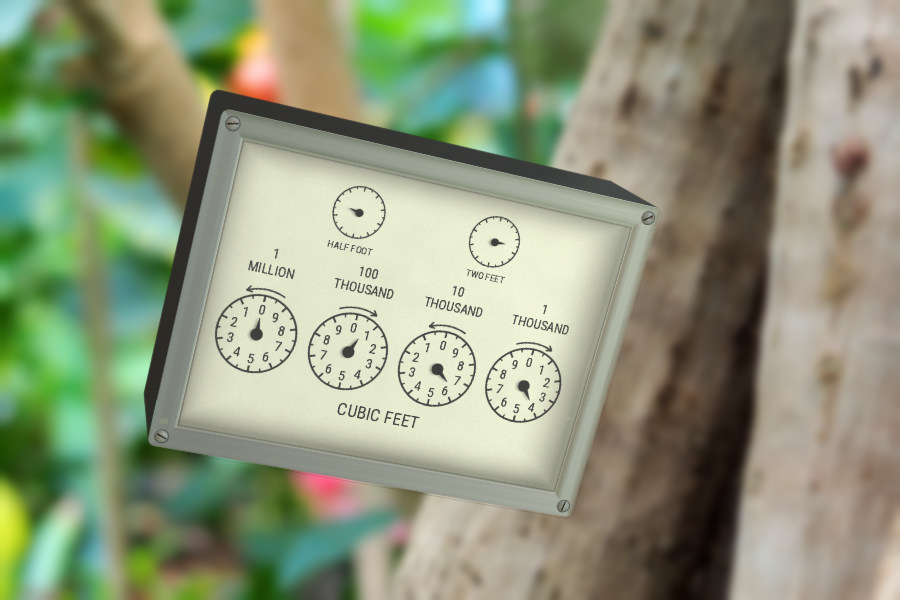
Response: 6400 ft³
